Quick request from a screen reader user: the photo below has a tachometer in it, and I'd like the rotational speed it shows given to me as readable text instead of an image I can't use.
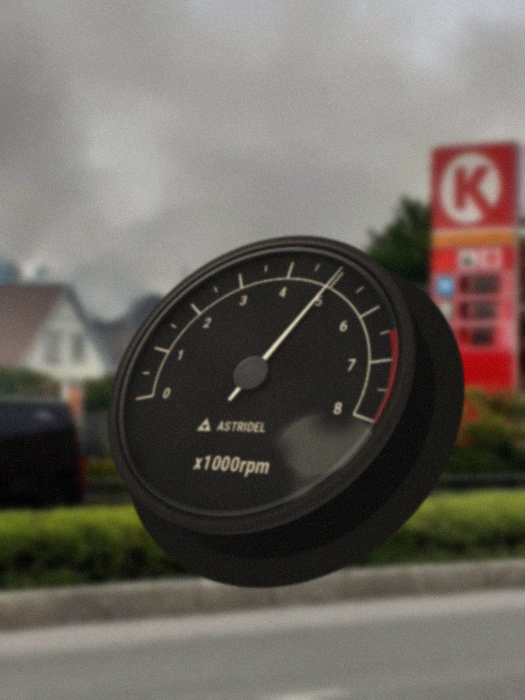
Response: 5000 rpm
